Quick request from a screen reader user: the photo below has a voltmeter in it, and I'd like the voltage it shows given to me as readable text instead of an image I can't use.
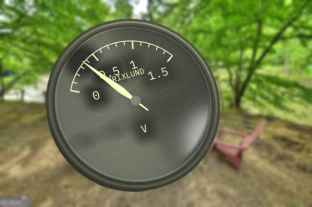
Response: 0.35 V
